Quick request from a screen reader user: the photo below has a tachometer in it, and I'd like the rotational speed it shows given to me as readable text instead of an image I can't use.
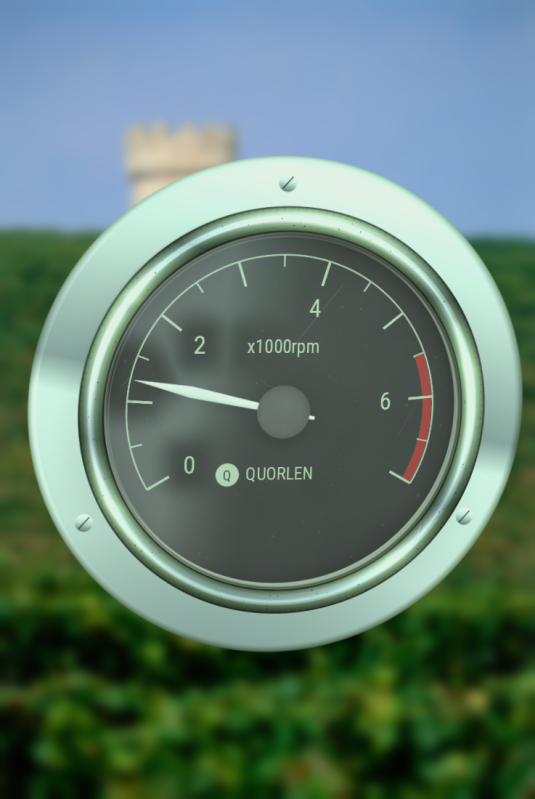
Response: 1250 rpm
